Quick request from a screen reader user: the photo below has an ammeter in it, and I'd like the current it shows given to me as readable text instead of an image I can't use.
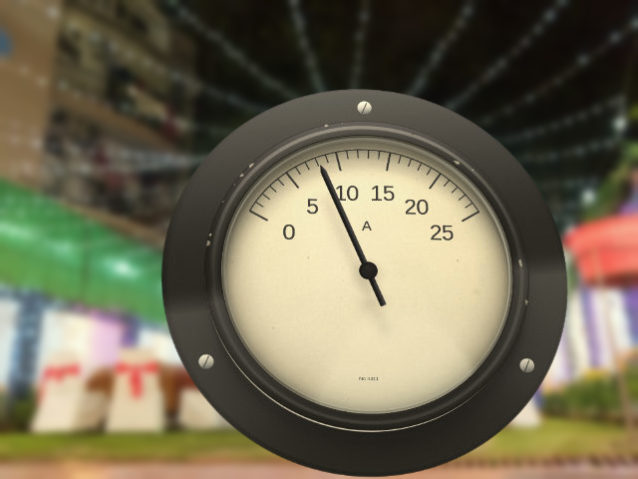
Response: 8 A
